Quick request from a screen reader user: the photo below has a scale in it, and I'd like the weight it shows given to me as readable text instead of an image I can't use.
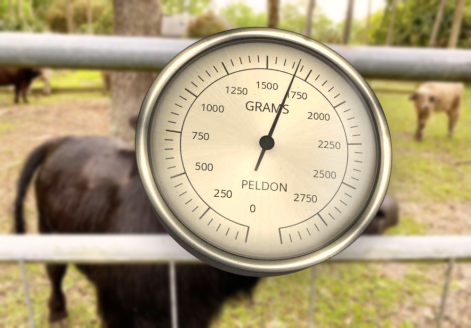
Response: 1675 g
